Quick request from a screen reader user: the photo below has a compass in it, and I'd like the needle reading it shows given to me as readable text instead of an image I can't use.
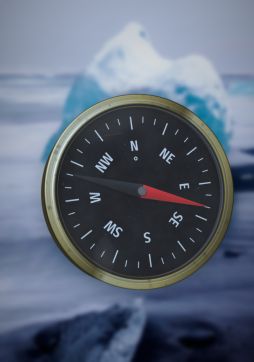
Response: 110 °
